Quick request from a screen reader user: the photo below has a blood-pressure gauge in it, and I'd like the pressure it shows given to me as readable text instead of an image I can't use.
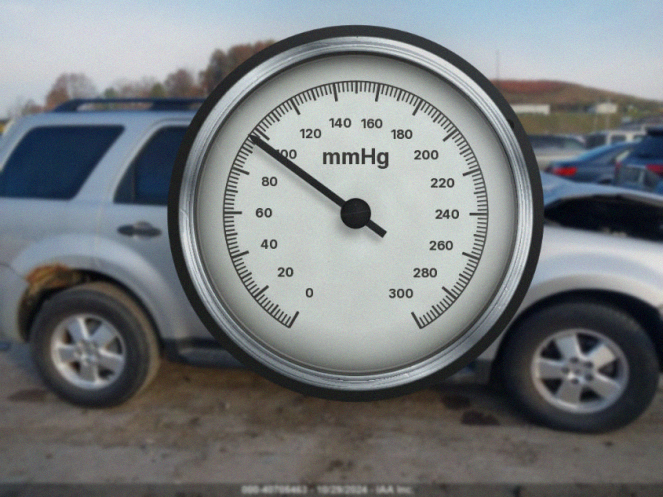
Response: 96 mmHg
